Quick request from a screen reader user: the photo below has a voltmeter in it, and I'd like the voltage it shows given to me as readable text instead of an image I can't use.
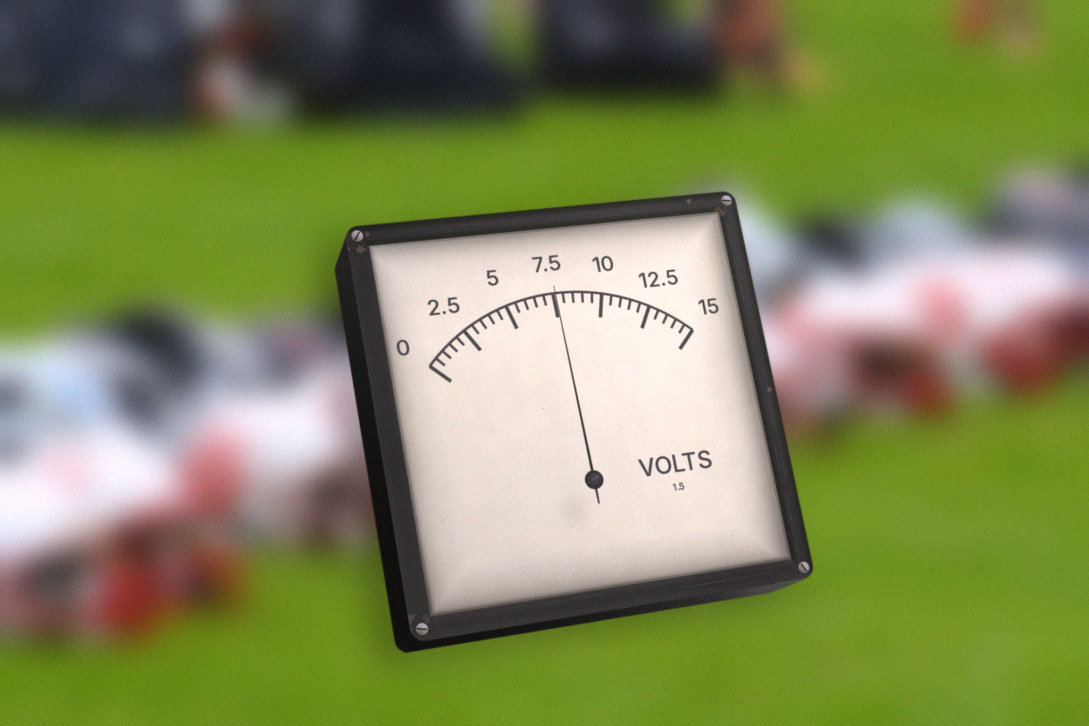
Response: 7.5 V
